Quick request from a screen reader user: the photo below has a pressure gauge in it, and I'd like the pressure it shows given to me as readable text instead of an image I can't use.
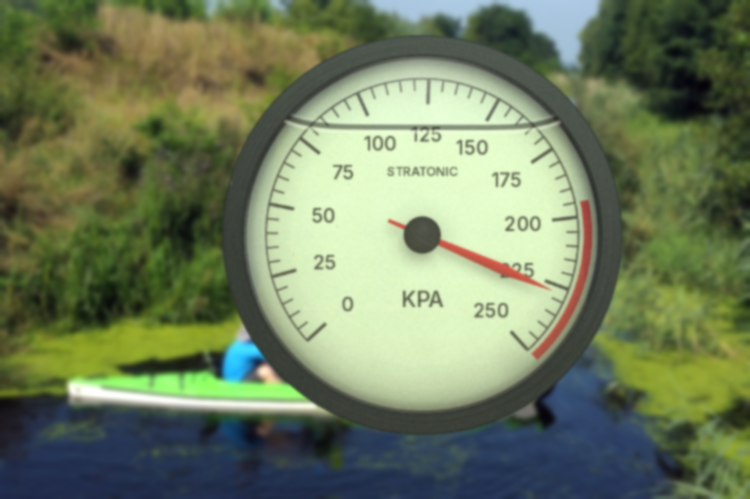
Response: 227.5 kPa
